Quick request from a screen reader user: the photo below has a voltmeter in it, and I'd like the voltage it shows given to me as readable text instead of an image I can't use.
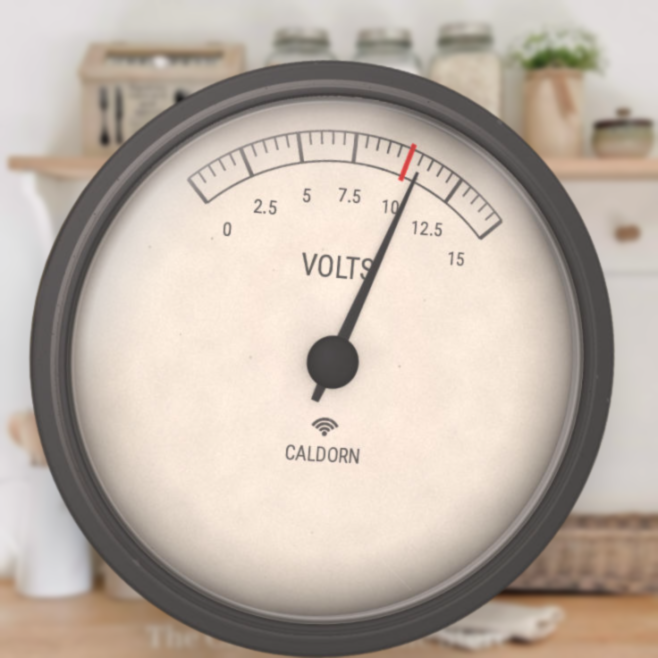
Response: 10.5 V
